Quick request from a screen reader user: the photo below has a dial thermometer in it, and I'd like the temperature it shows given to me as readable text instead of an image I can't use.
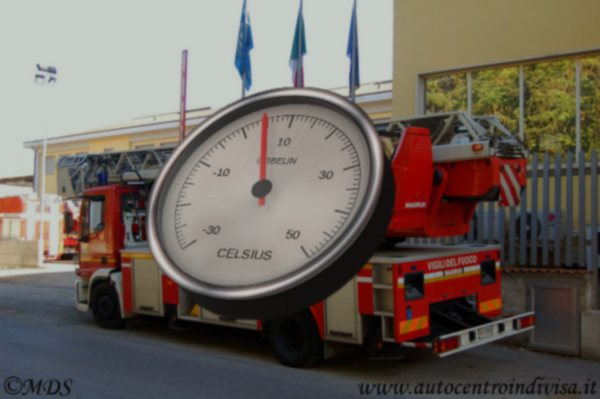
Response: 5 °C
